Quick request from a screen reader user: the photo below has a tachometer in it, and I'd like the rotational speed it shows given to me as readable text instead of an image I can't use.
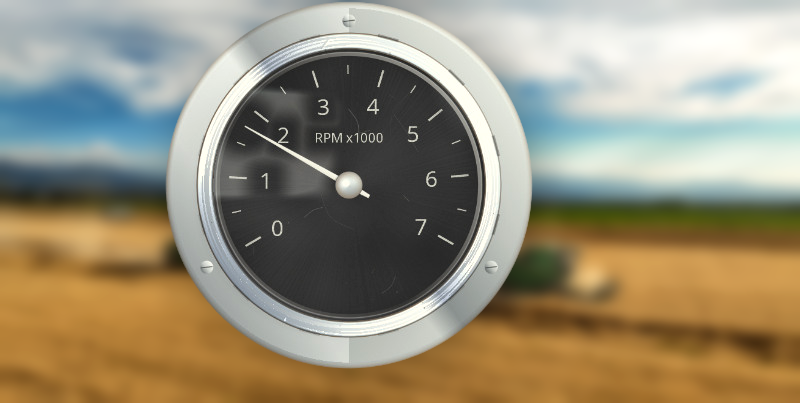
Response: 1750 rpm
